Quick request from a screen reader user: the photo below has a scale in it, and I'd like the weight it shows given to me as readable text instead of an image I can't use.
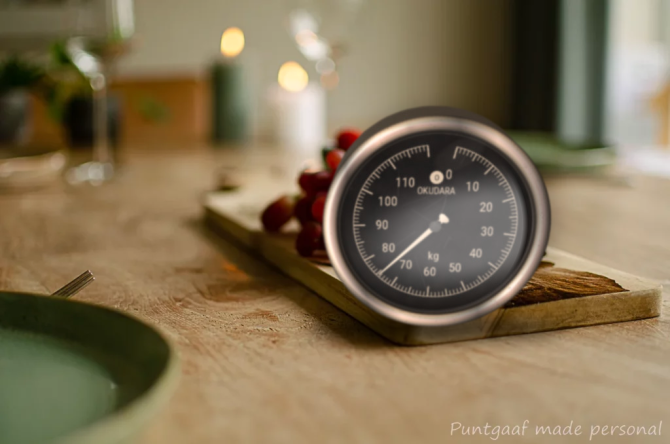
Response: 75 kg
